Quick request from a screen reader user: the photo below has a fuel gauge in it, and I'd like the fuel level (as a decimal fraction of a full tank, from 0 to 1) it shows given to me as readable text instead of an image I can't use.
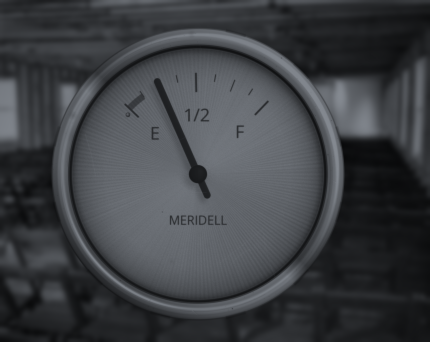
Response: 0.25
